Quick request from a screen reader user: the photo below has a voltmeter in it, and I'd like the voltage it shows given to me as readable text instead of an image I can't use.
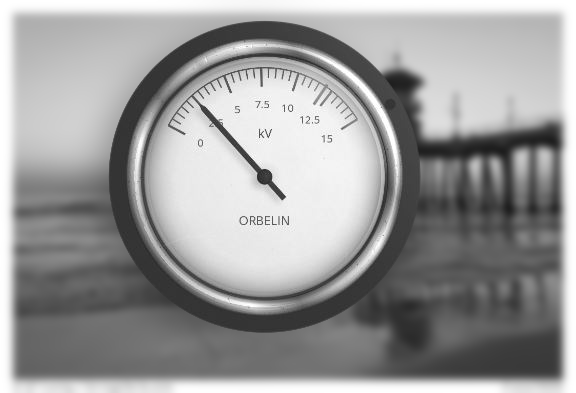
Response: 2.5 kV
